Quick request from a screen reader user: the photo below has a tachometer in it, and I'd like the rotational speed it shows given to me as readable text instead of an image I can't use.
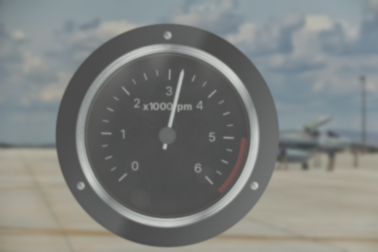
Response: 3250 rpm
